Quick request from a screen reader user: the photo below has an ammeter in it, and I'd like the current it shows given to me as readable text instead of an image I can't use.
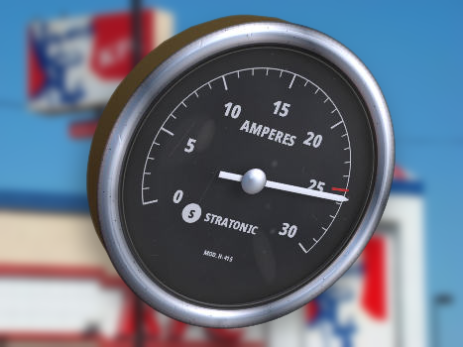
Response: 25.5 A
